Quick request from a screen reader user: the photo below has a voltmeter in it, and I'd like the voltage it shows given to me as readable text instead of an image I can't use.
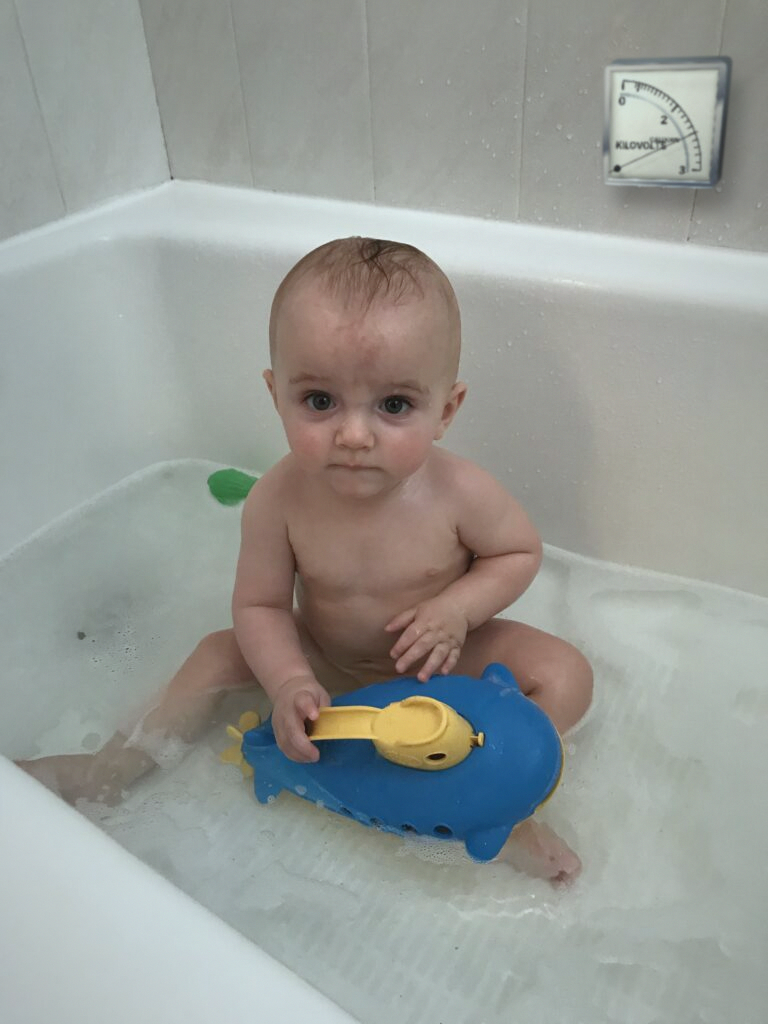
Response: 2.5 kV
